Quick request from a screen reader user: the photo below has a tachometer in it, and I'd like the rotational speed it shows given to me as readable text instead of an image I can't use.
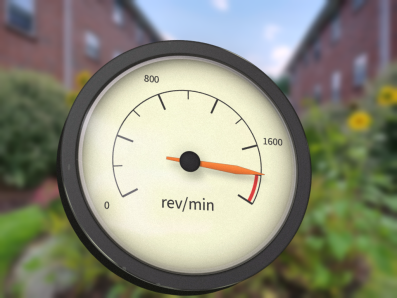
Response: 1800 rpm
